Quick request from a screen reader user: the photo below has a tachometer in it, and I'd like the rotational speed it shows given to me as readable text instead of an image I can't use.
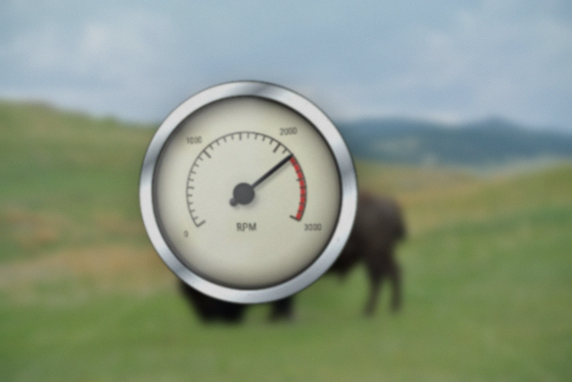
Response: 2200 rpm
